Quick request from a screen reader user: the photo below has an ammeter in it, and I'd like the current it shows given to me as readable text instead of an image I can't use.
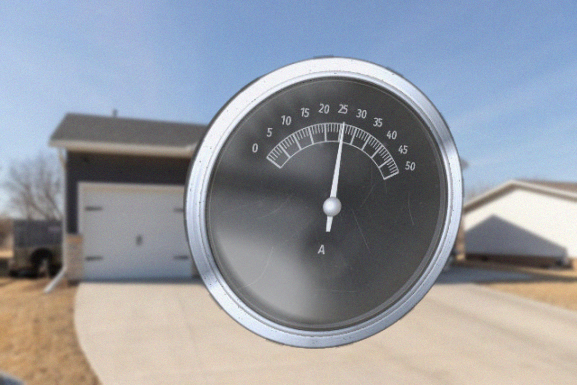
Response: 25 A
